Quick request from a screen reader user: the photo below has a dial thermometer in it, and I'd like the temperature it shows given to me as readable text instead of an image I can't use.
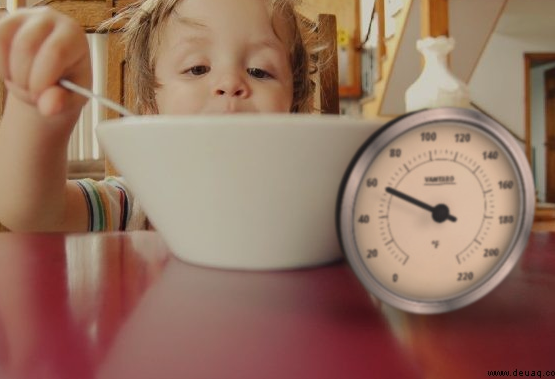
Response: 60 °F
